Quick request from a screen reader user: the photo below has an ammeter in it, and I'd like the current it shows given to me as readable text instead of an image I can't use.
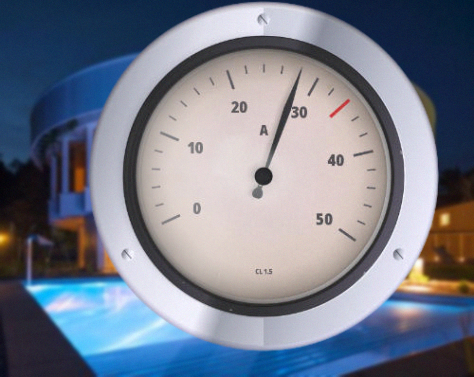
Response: 28 A
